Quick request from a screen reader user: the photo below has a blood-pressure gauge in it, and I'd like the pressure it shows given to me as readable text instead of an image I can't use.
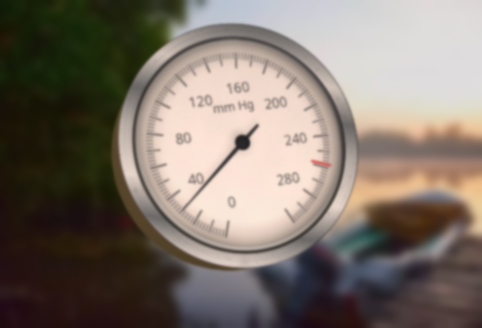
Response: 30 mmHg
